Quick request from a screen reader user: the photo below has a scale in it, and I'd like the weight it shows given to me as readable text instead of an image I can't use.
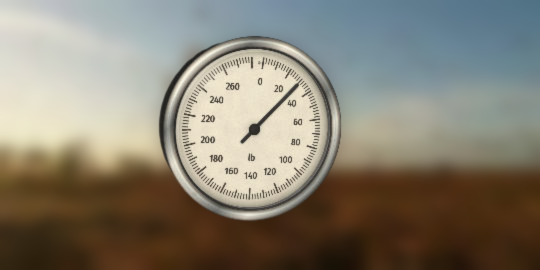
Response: 30 lb
